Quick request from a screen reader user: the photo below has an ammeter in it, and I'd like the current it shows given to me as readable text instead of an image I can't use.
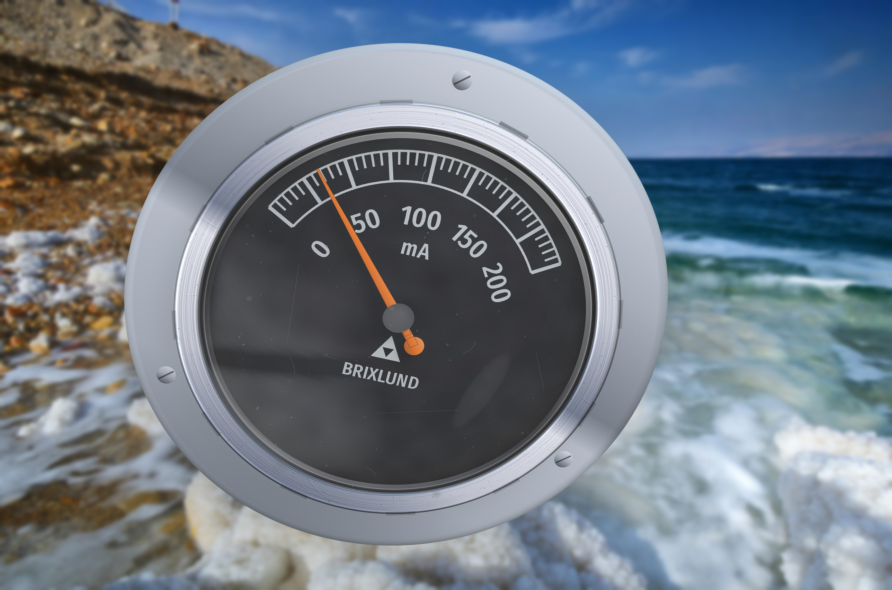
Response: 35 mA
